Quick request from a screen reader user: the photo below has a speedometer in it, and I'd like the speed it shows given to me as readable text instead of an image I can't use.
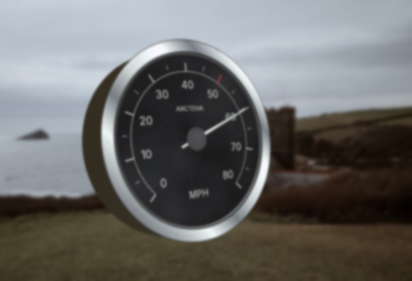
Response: 60 mph
